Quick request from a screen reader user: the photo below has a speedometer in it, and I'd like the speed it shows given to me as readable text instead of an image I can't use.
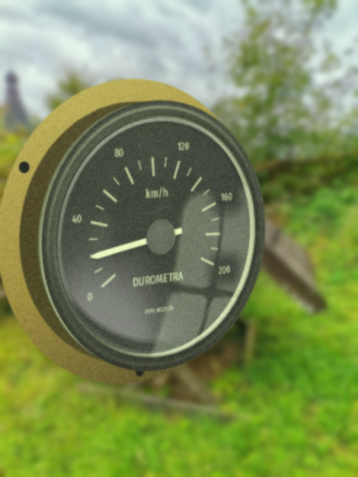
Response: 20 km/h
